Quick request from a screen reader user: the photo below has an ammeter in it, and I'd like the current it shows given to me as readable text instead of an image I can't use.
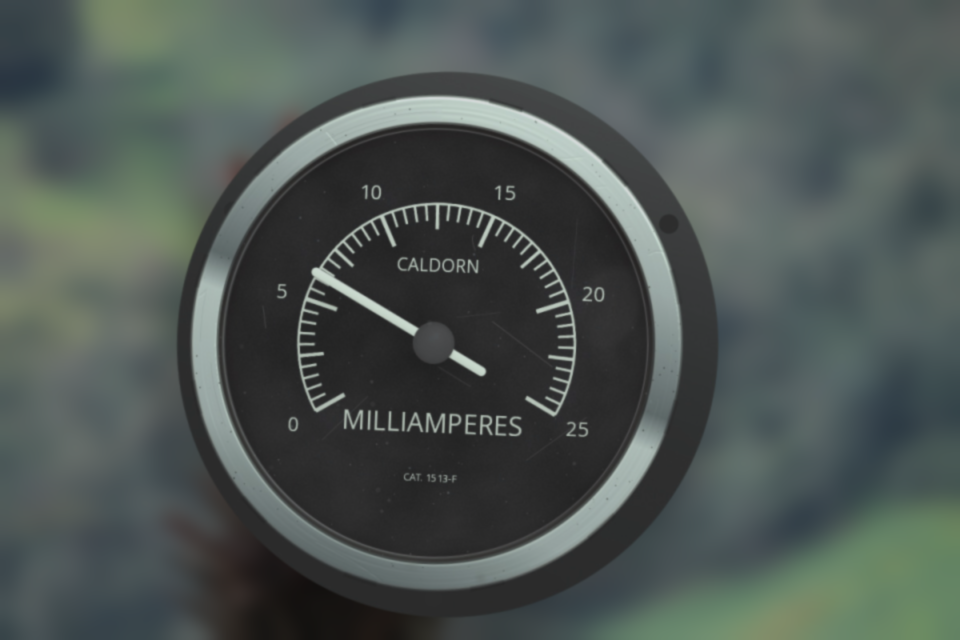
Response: 6.25 mA
